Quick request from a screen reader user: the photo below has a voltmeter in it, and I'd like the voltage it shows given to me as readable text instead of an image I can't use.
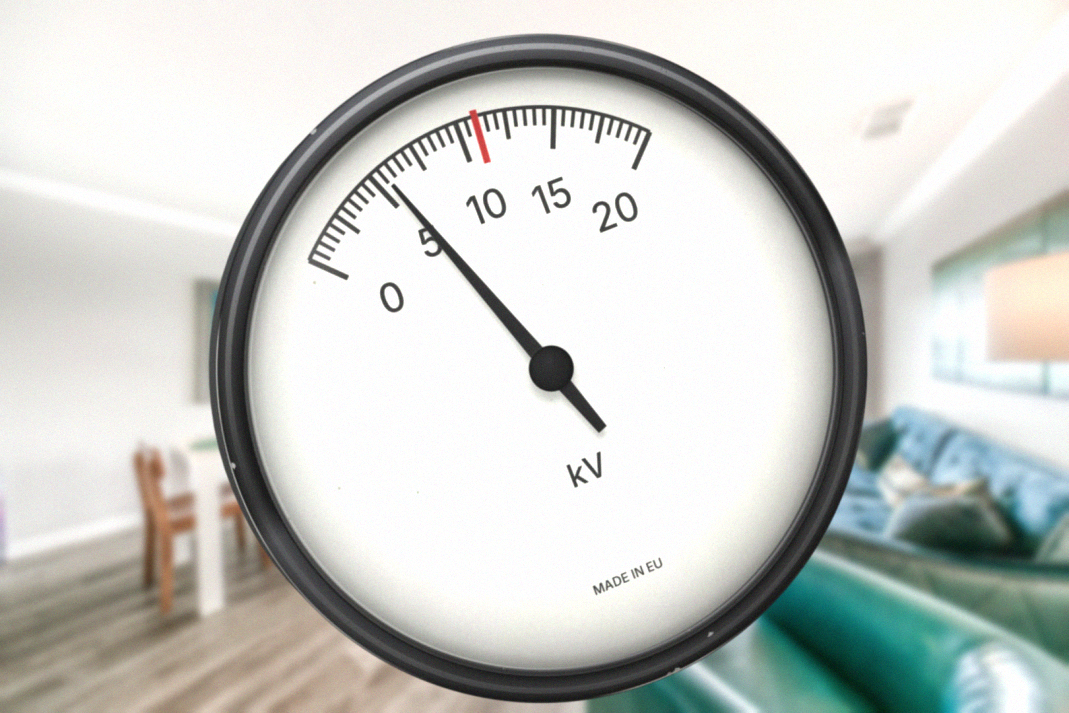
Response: 5.5 kV
